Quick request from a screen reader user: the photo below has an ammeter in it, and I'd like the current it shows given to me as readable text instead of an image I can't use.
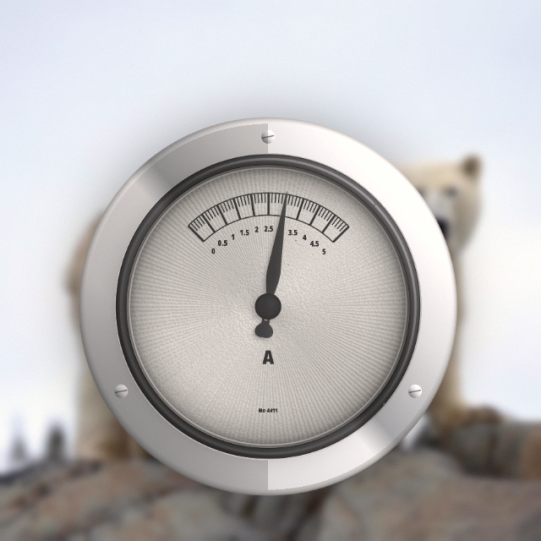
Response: 3 A
